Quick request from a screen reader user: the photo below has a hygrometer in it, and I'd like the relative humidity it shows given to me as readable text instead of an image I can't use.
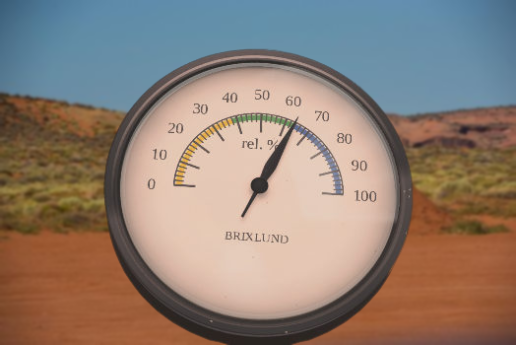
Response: 64 %
